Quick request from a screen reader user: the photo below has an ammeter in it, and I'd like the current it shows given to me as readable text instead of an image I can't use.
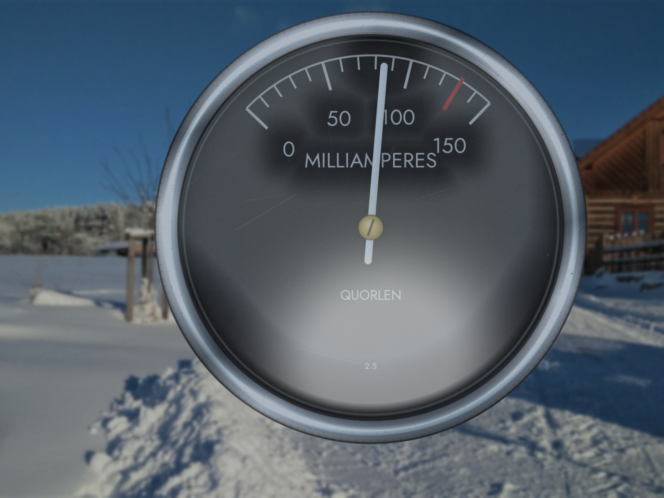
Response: 85 mA
